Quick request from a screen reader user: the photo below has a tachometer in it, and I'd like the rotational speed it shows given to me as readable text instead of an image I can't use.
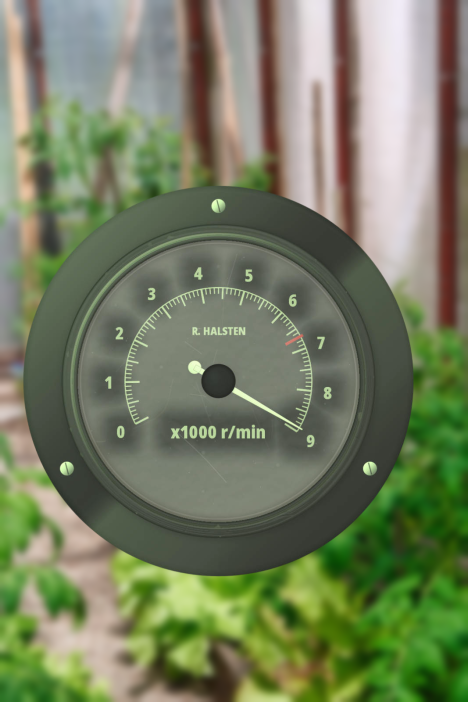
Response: 8900 rpm
